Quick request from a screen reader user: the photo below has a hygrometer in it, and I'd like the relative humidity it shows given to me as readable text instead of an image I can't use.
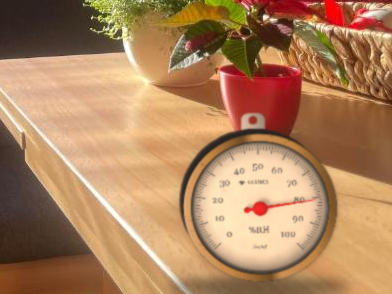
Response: 80 %
